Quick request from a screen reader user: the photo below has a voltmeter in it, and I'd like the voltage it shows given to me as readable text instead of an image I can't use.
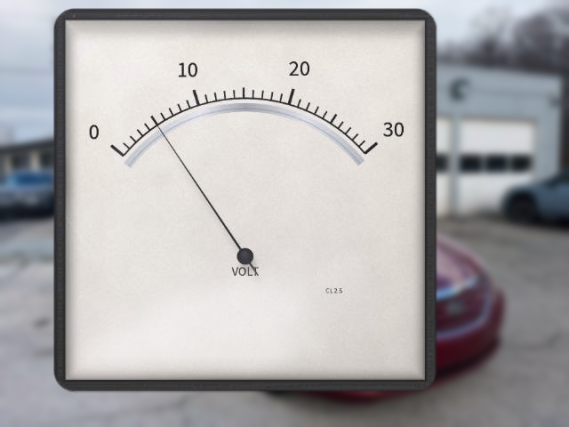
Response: 5 V
